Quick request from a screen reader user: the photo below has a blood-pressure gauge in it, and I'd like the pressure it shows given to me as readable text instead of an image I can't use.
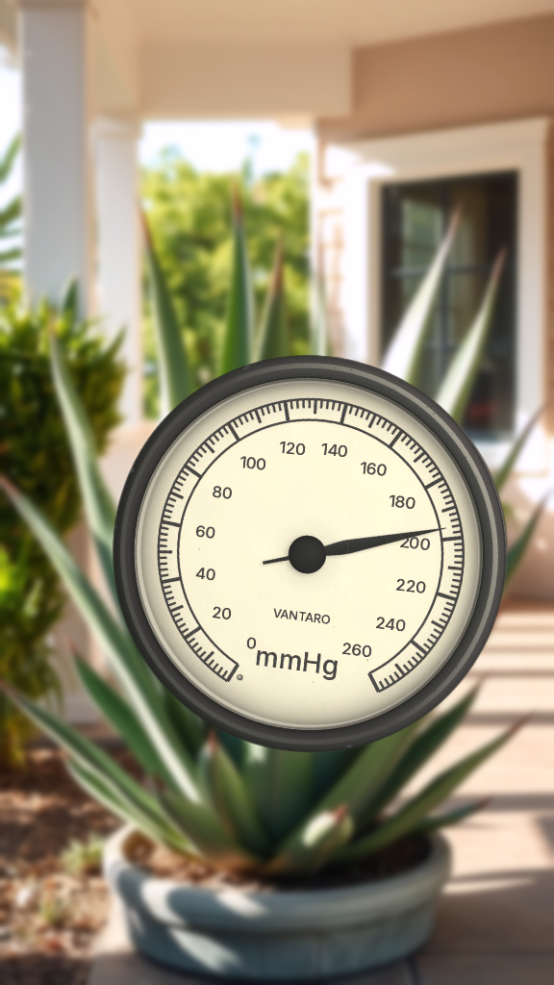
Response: 196 mmHg
